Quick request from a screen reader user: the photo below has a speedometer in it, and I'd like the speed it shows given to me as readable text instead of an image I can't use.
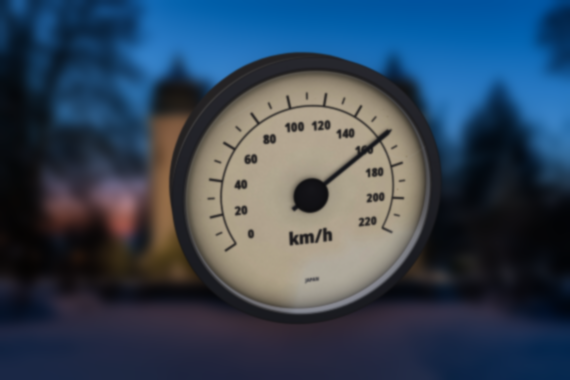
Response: 160 km/h
